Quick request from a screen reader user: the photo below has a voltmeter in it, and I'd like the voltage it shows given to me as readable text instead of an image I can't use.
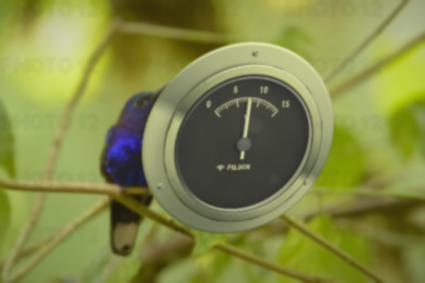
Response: 7.5 V
